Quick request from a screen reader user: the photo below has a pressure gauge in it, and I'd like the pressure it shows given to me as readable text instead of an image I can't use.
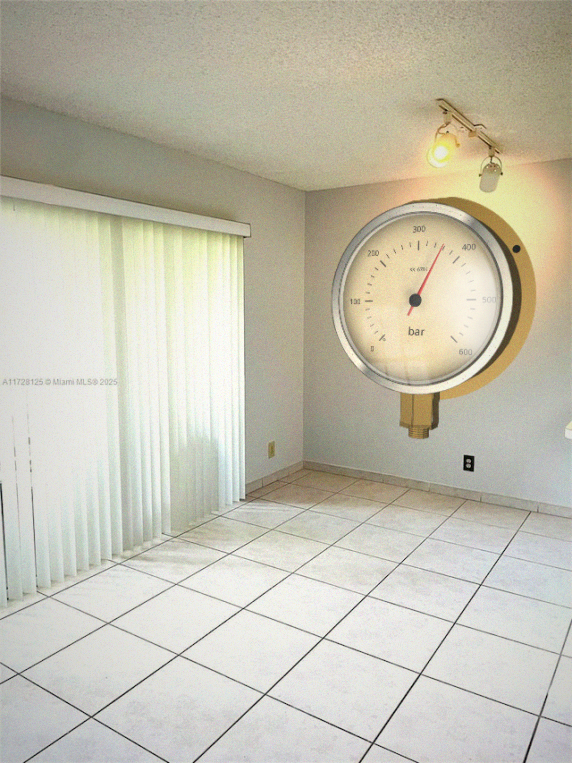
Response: 360 bar
